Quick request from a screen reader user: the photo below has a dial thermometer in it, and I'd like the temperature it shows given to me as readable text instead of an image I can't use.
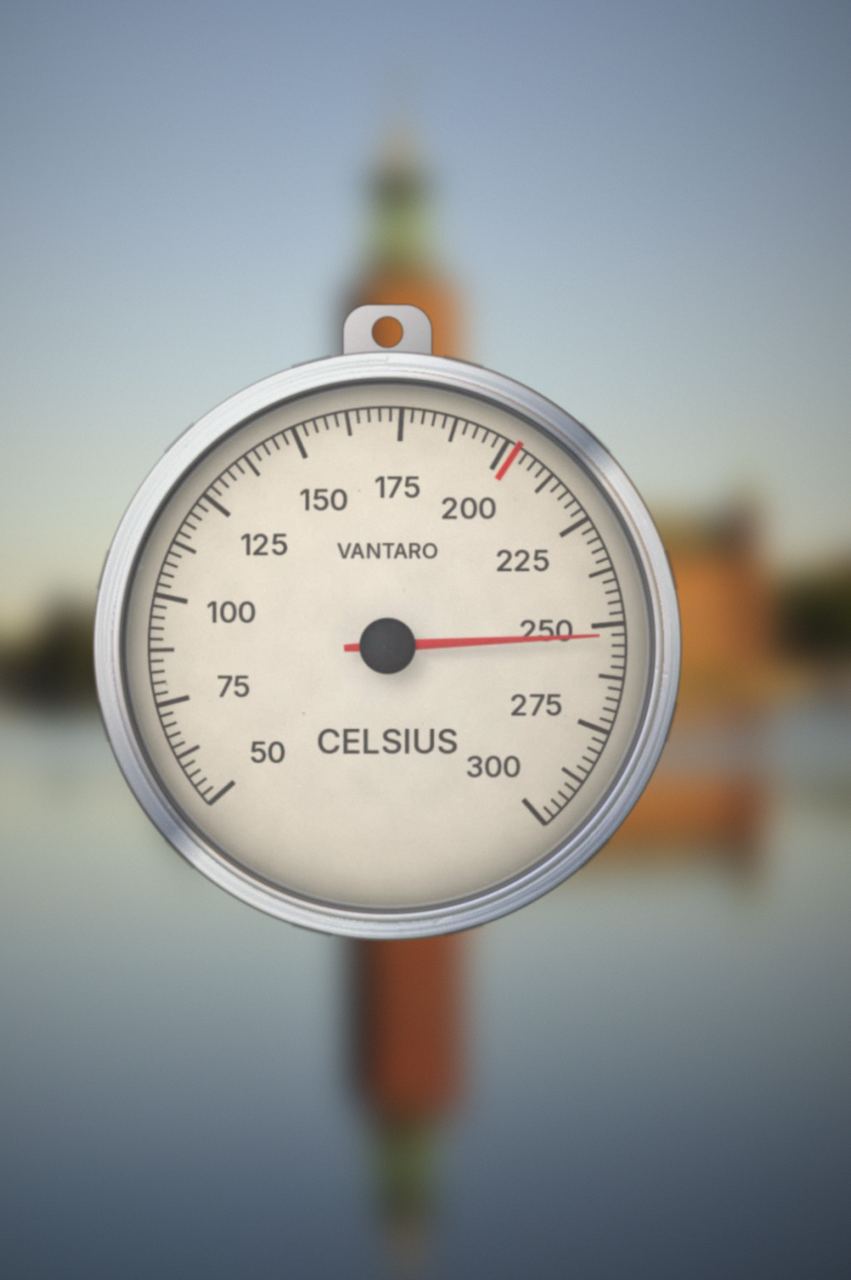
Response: 252.5 °C
